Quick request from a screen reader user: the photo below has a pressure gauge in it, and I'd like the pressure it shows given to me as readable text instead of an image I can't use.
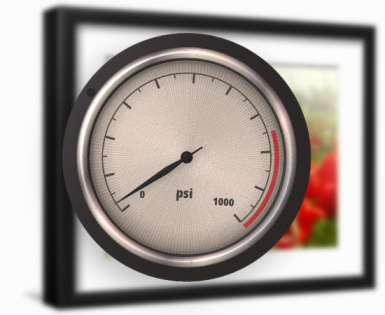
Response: 25 psi
